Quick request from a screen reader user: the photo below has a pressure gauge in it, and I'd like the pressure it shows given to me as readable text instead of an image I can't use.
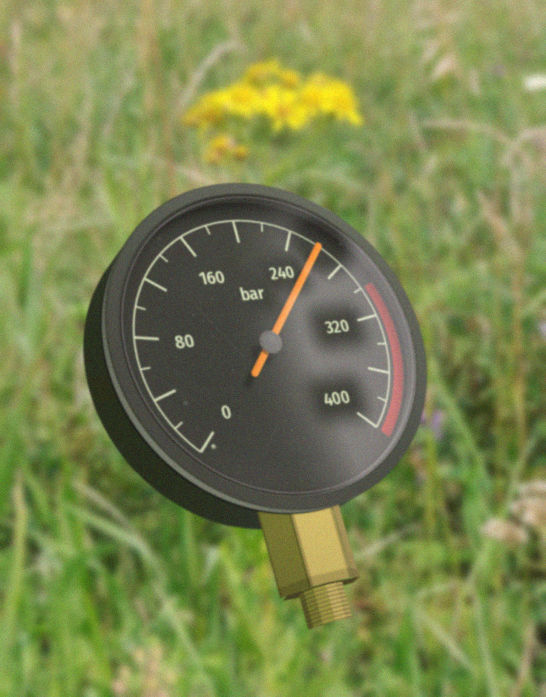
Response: 260 bar
